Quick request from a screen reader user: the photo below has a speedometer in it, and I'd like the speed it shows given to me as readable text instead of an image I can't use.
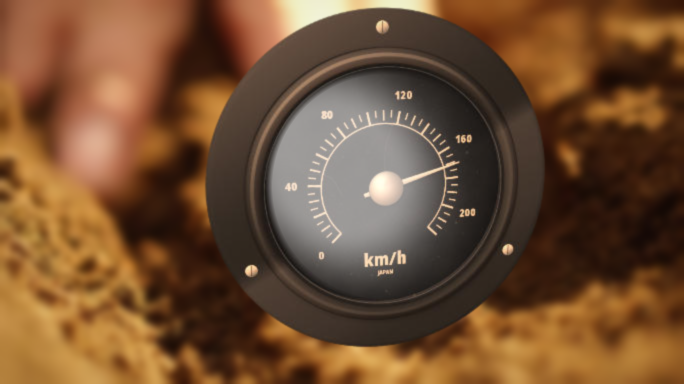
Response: 170 km/h
